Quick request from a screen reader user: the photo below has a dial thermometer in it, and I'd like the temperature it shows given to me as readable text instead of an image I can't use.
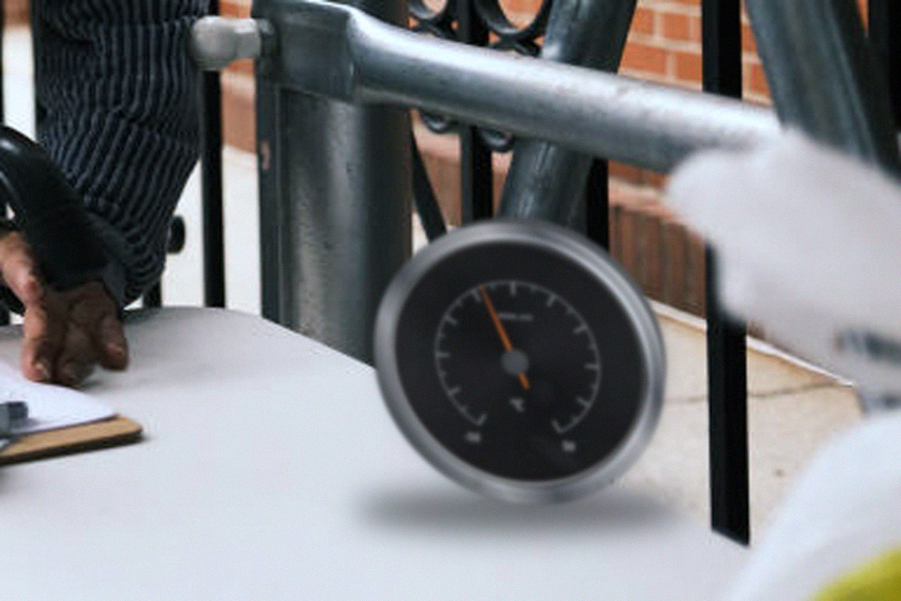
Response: -7.5 °C
